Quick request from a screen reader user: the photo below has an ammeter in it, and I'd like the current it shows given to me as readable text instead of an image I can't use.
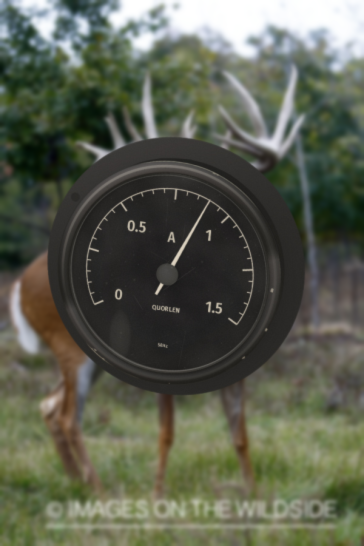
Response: 0.9 A
